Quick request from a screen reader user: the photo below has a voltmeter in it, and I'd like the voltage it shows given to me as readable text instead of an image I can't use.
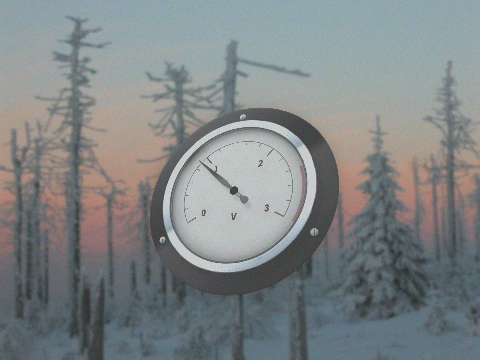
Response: 0.9 V
